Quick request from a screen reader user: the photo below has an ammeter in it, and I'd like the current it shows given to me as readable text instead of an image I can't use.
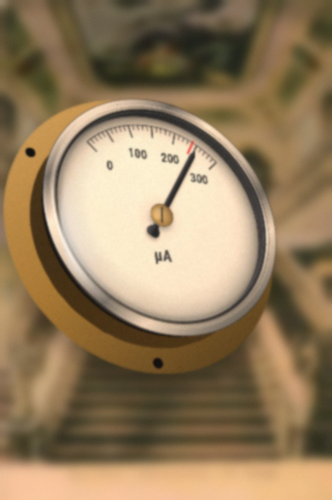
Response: 250 µA
